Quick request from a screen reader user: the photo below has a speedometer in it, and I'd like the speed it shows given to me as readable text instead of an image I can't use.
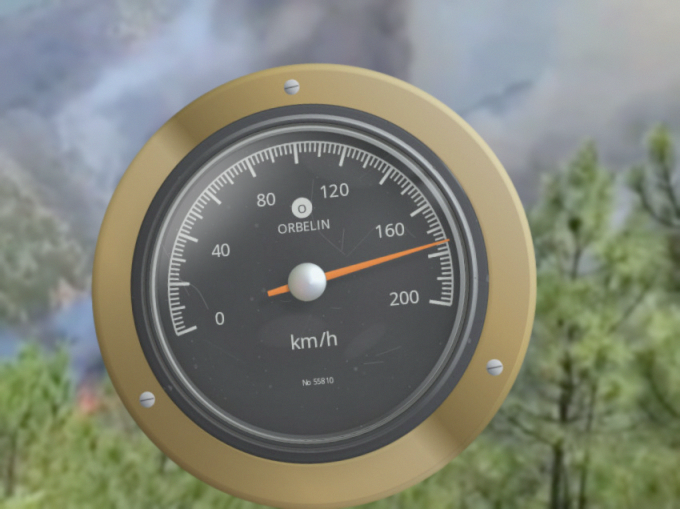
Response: 176 km/h
